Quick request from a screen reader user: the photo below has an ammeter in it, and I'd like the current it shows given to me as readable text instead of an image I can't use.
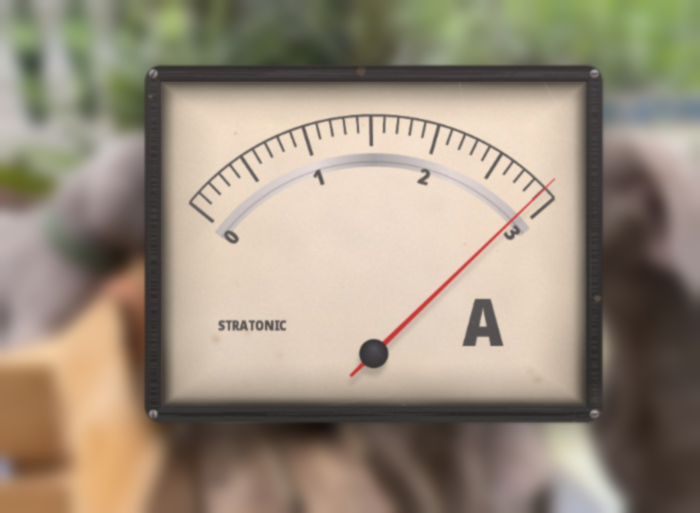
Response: 2.9 A
